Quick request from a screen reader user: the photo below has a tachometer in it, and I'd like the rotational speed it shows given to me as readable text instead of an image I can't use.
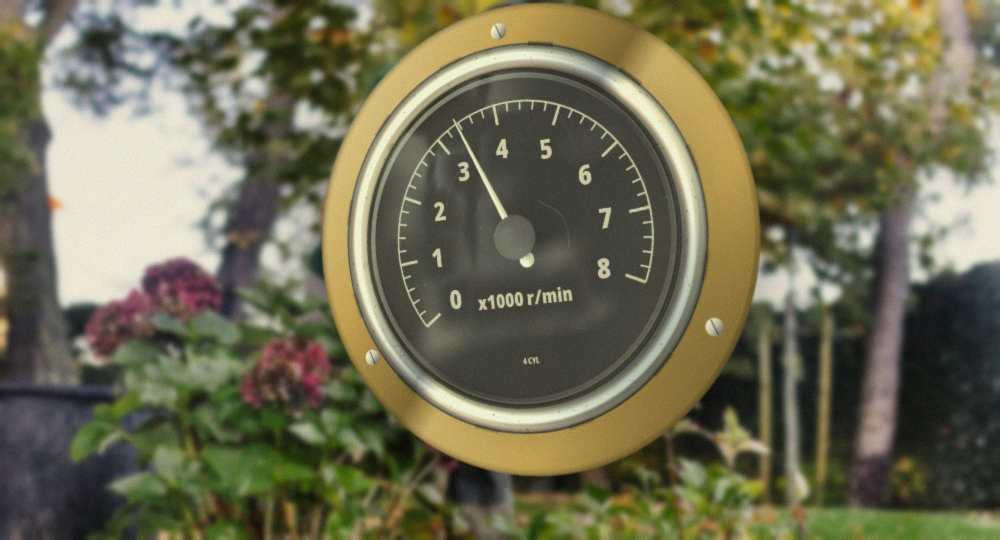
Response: 3400 rpm
